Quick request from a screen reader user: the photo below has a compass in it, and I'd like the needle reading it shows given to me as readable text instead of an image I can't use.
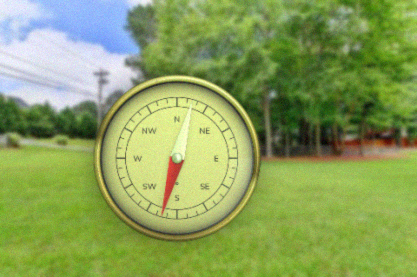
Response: 195 °
